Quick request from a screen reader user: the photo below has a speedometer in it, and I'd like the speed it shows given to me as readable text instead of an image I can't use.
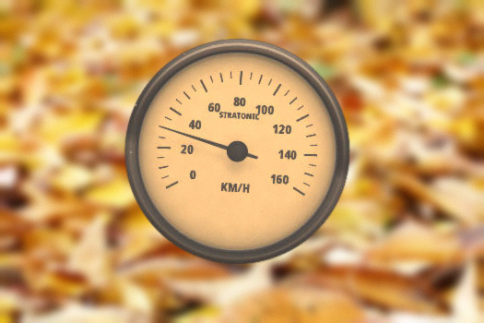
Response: 30 km/h
